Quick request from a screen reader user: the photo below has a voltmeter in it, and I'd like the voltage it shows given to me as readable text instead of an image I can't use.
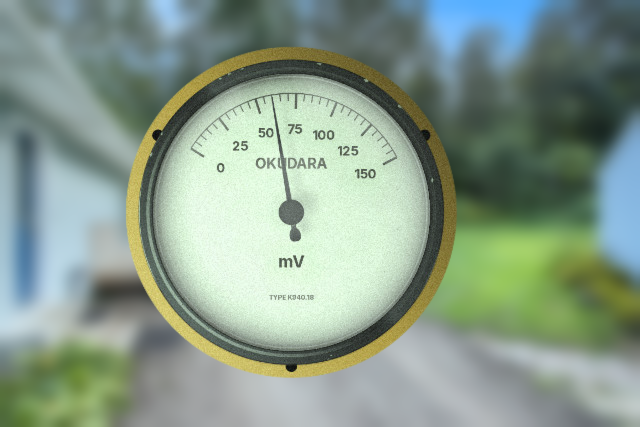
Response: 60 mV
